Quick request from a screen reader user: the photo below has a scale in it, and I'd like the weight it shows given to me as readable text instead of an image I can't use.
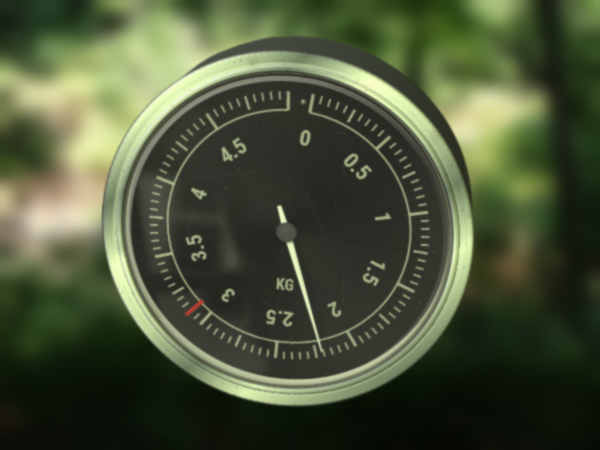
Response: 2.2 kg
